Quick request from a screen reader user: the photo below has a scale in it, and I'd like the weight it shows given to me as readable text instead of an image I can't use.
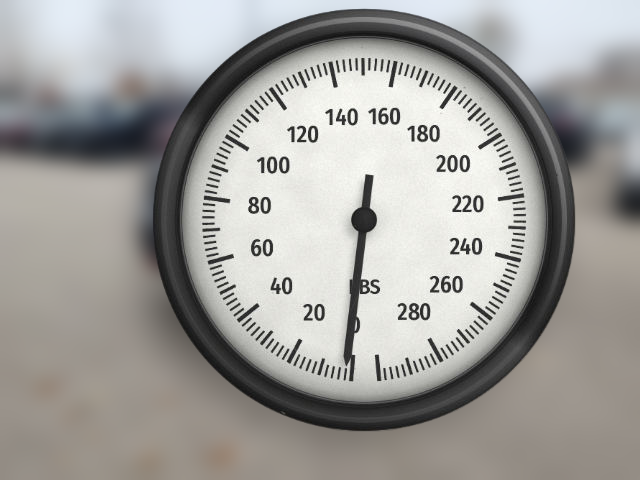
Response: 2 lb
